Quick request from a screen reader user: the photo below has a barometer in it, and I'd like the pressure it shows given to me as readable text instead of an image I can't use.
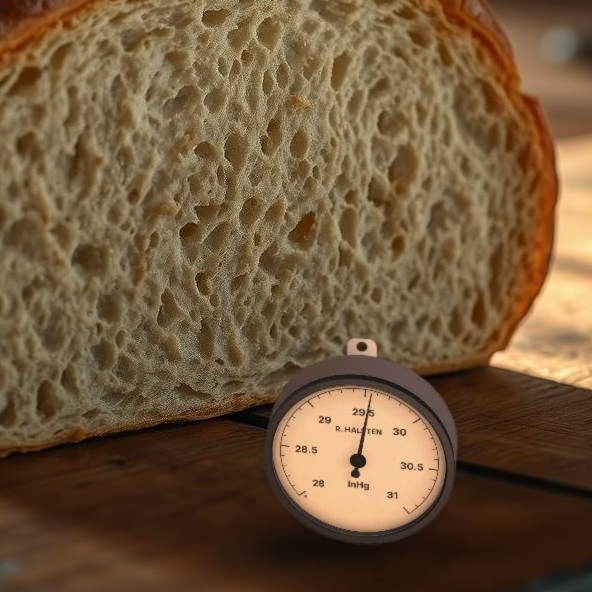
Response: 29.55 inHg
